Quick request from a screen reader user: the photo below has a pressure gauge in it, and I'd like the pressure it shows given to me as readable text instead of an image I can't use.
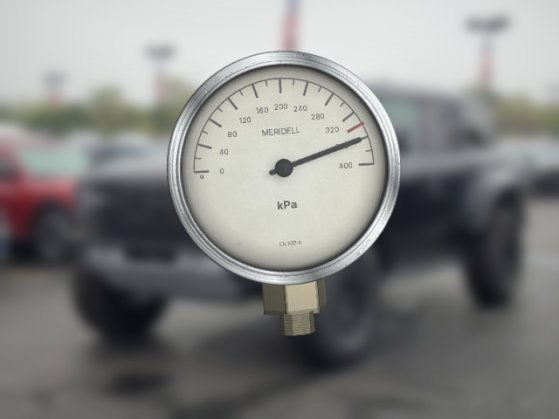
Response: 360 kPa
